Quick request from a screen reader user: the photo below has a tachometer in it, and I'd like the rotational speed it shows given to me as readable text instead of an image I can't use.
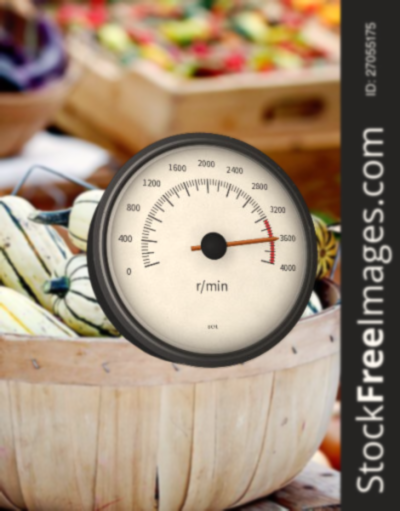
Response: 3600 rpm
